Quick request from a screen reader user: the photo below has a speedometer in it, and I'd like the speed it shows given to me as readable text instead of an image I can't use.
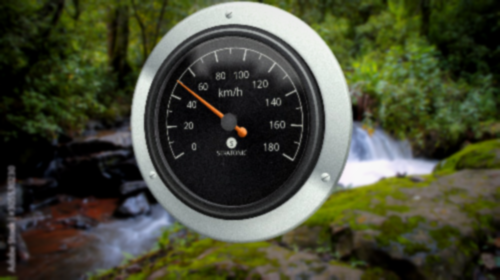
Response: 50 km/h
